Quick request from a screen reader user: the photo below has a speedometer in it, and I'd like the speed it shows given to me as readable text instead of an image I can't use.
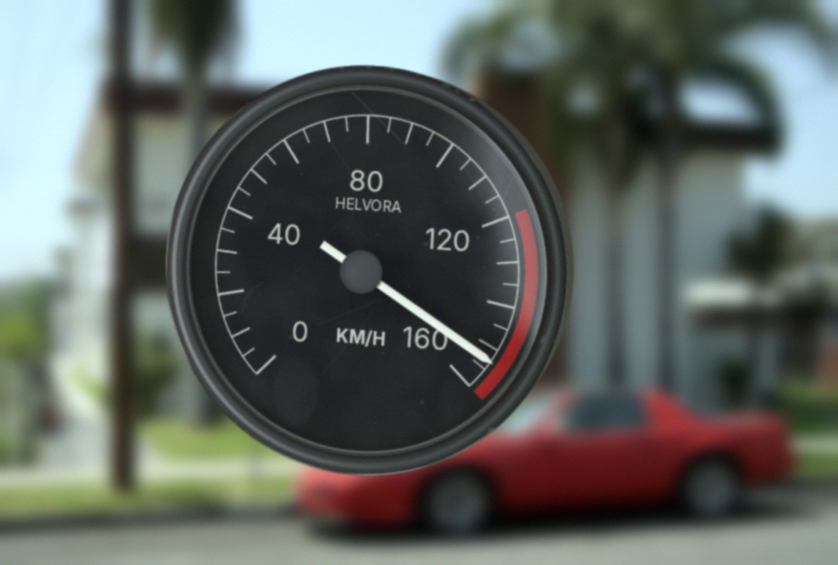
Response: 152.5 km/h
